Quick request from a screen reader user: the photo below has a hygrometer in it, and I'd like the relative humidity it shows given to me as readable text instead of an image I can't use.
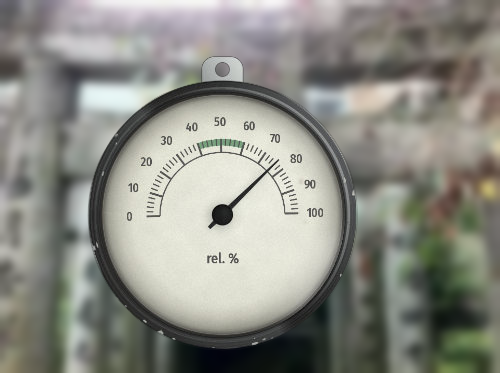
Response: 76 %
